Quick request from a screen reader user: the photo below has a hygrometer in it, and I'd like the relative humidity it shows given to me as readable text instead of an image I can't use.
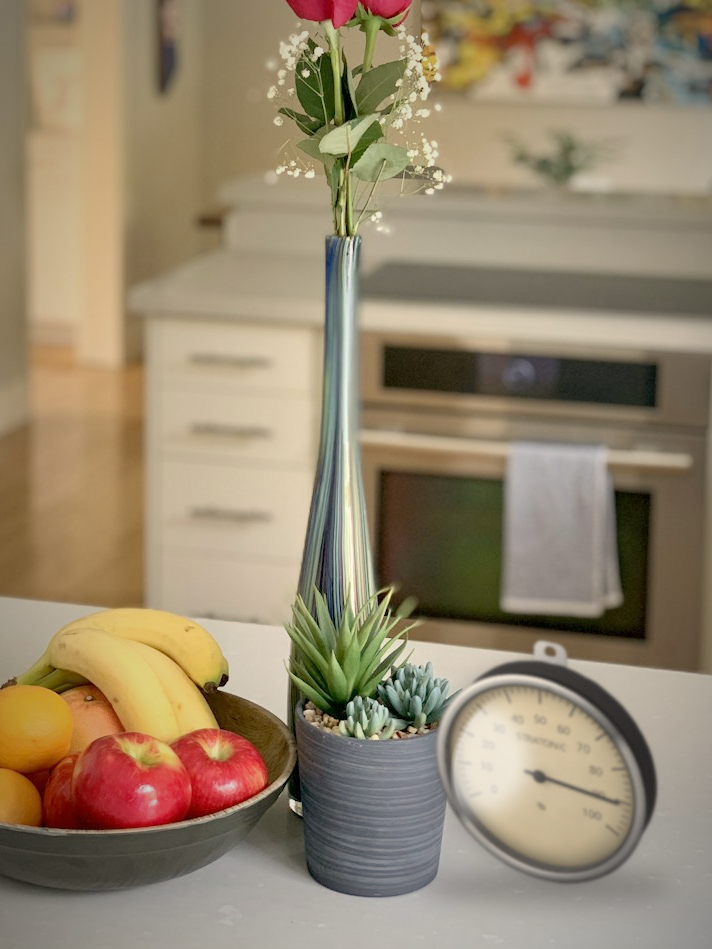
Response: 90 %
